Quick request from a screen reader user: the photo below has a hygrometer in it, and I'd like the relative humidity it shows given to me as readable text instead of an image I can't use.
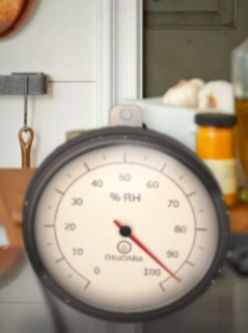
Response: 95 %
